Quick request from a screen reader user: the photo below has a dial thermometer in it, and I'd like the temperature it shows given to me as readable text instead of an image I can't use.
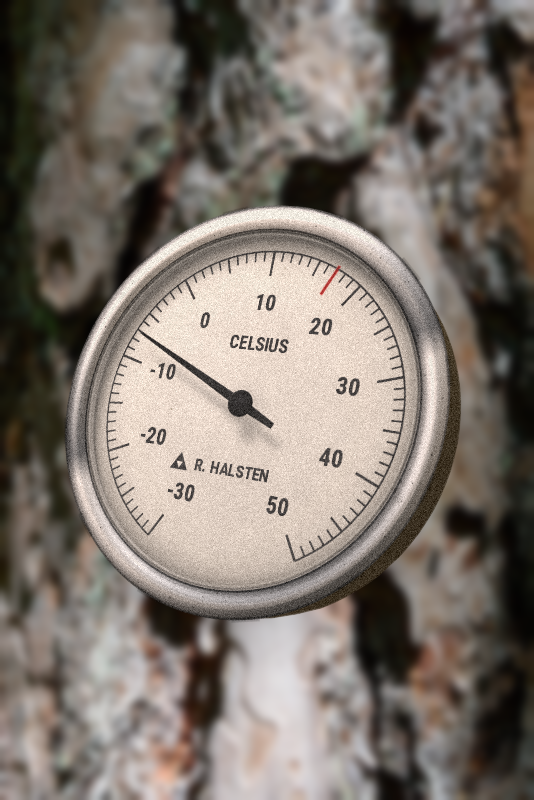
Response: -7 °C
